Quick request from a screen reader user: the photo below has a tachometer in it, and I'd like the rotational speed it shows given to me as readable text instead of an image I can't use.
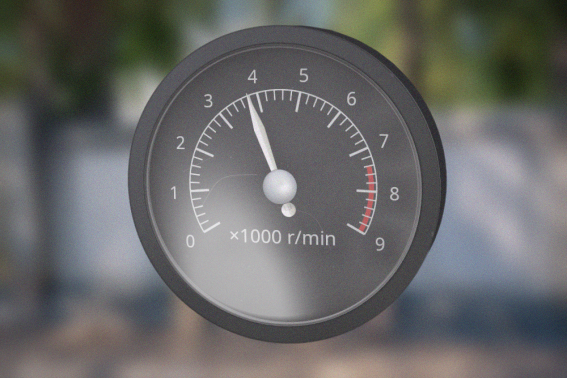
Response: 3800 rpm
